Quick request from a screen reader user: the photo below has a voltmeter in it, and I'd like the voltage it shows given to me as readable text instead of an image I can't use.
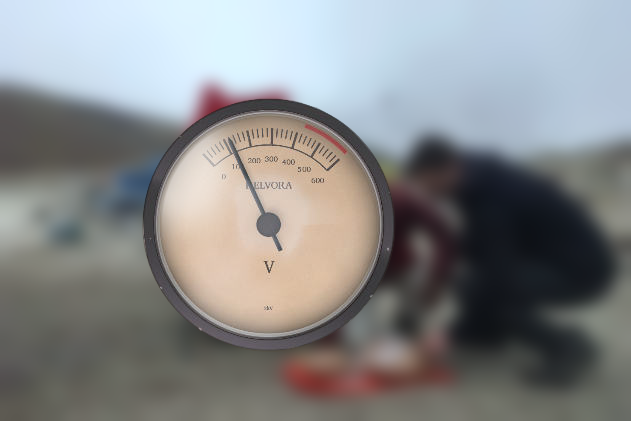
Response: 120 V
